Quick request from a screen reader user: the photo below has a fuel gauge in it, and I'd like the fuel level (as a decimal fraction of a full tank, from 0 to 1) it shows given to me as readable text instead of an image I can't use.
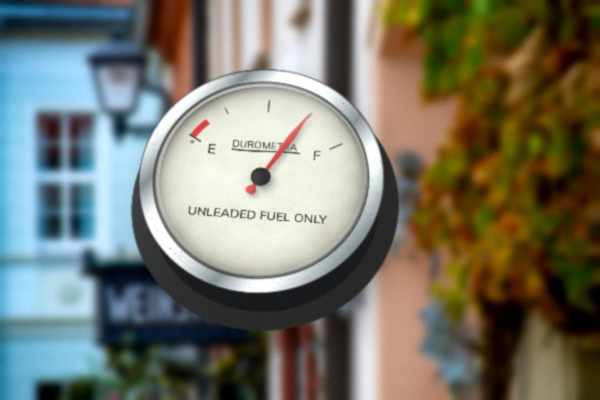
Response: 0.75
